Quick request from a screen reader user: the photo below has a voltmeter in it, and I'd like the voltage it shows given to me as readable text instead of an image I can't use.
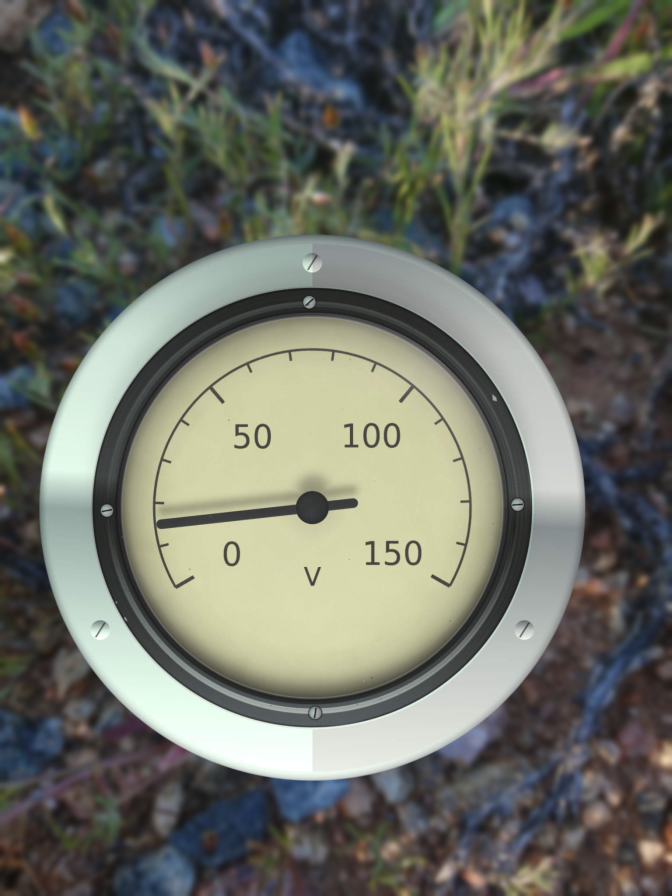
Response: 15 V
